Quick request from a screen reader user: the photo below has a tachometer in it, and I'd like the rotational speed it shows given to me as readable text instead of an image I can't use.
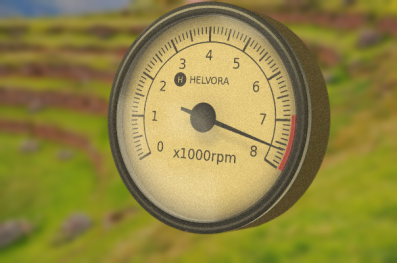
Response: 7600 rpm
